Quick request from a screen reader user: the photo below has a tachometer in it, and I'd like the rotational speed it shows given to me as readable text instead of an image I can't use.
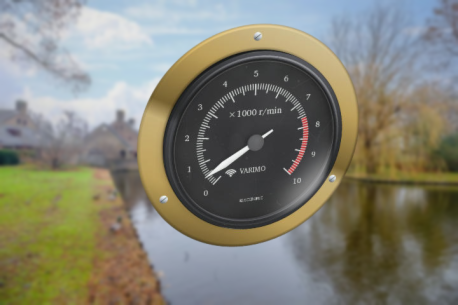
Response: 500 rpm
